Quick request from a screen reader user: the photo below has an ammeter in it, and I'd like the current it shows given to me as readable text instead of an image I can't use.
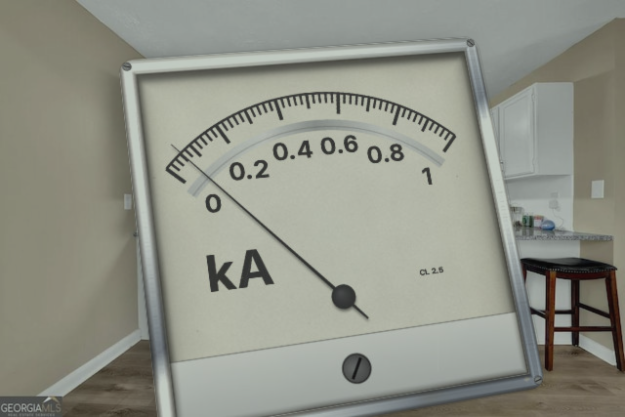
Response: 0.06 kA
